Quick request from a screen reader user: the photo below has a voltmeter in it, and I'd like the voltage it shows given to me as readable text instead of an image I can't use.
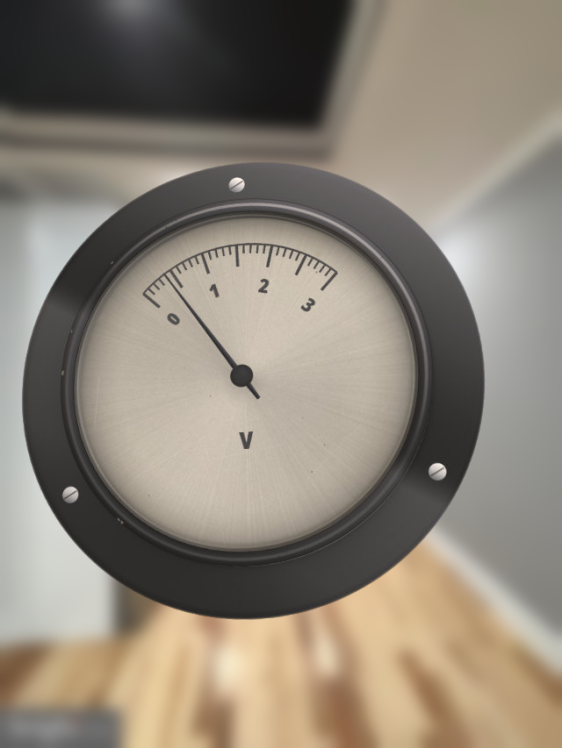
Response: 0.4 V
